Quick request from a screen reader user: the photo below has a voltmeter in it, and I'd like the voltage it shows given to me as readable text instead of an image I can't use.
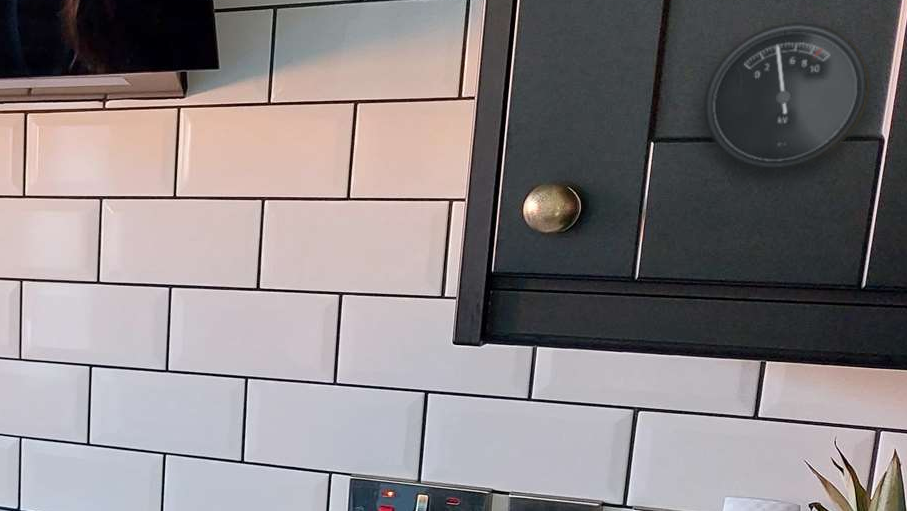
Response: 4 kV
